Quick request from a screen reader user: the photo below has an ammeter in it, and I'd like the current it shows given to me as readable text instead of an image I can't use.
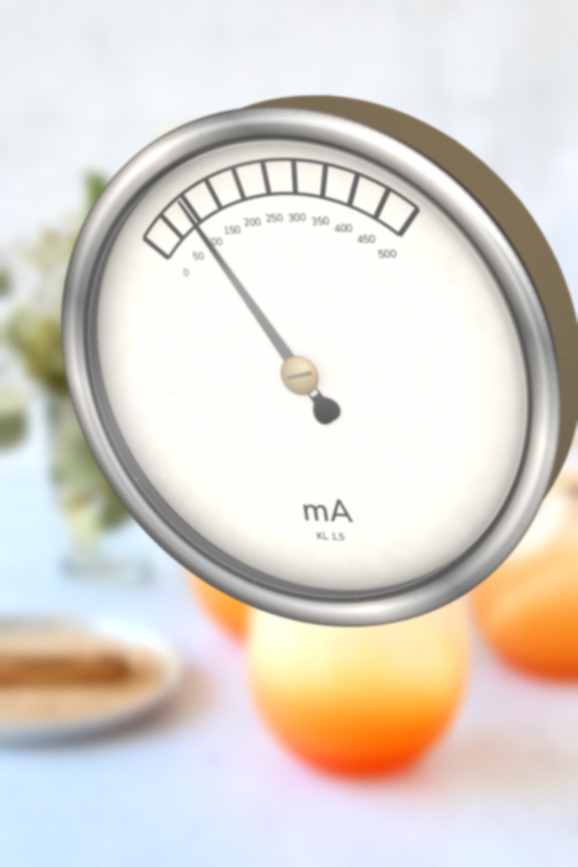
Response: 100 mA
